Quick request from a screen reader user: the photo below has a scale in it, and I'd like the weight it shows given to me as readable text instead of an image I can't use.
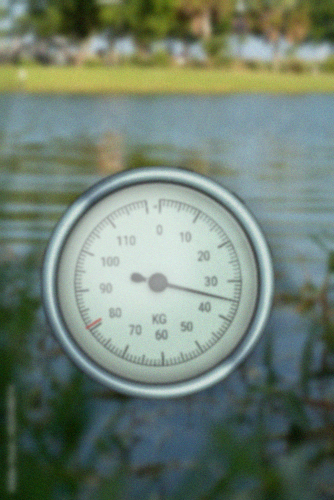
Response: 35 kg
